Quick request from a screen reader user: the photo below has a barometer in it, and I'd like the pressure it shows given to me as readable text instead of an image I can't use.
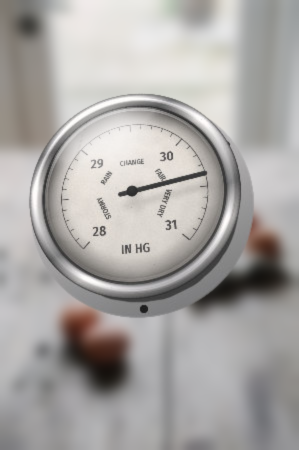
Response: 30.4 inHg
